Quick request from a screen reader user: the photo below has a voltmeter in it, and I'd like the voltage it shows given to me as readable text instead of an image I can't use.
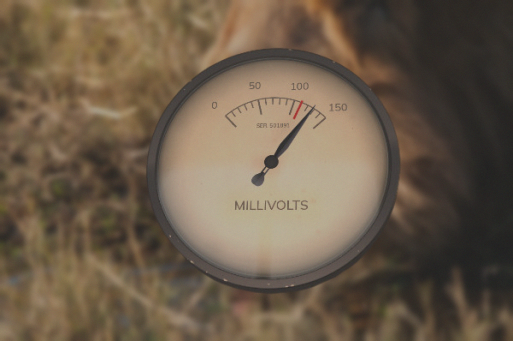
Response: 130 mV
